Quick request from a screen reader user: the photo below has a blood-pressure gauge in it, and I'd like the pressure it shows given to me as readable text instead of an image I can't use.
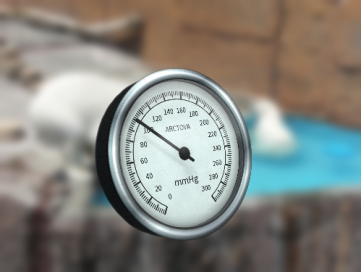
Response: 100 mmHg
